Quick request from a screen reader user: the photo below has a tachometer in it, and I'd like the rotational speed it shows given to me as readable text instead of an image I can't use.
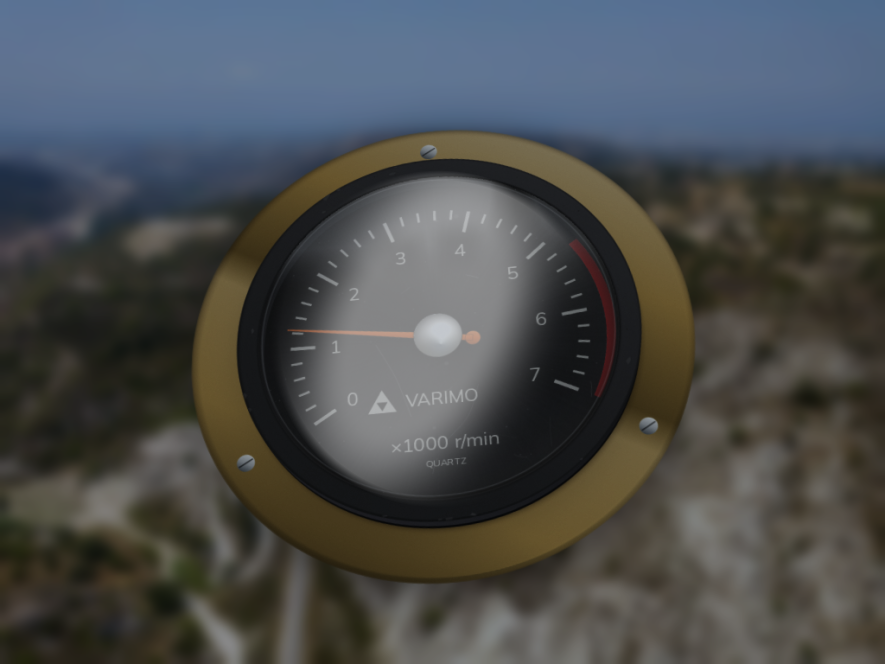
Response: 1200 rpm
